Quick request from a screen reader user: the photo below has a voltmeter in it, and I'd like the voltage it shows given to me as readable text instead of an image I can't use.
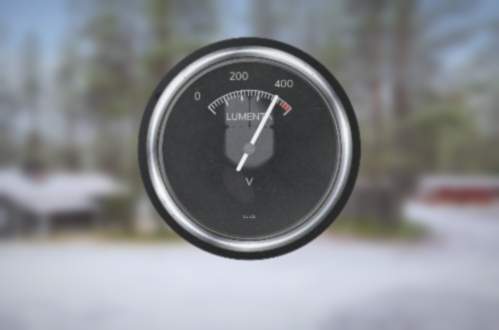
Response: 400 V
